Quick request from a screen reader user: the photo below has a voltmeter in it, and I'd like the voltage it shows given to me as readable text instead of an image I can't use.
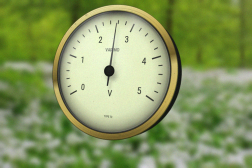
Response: 2.6 V
